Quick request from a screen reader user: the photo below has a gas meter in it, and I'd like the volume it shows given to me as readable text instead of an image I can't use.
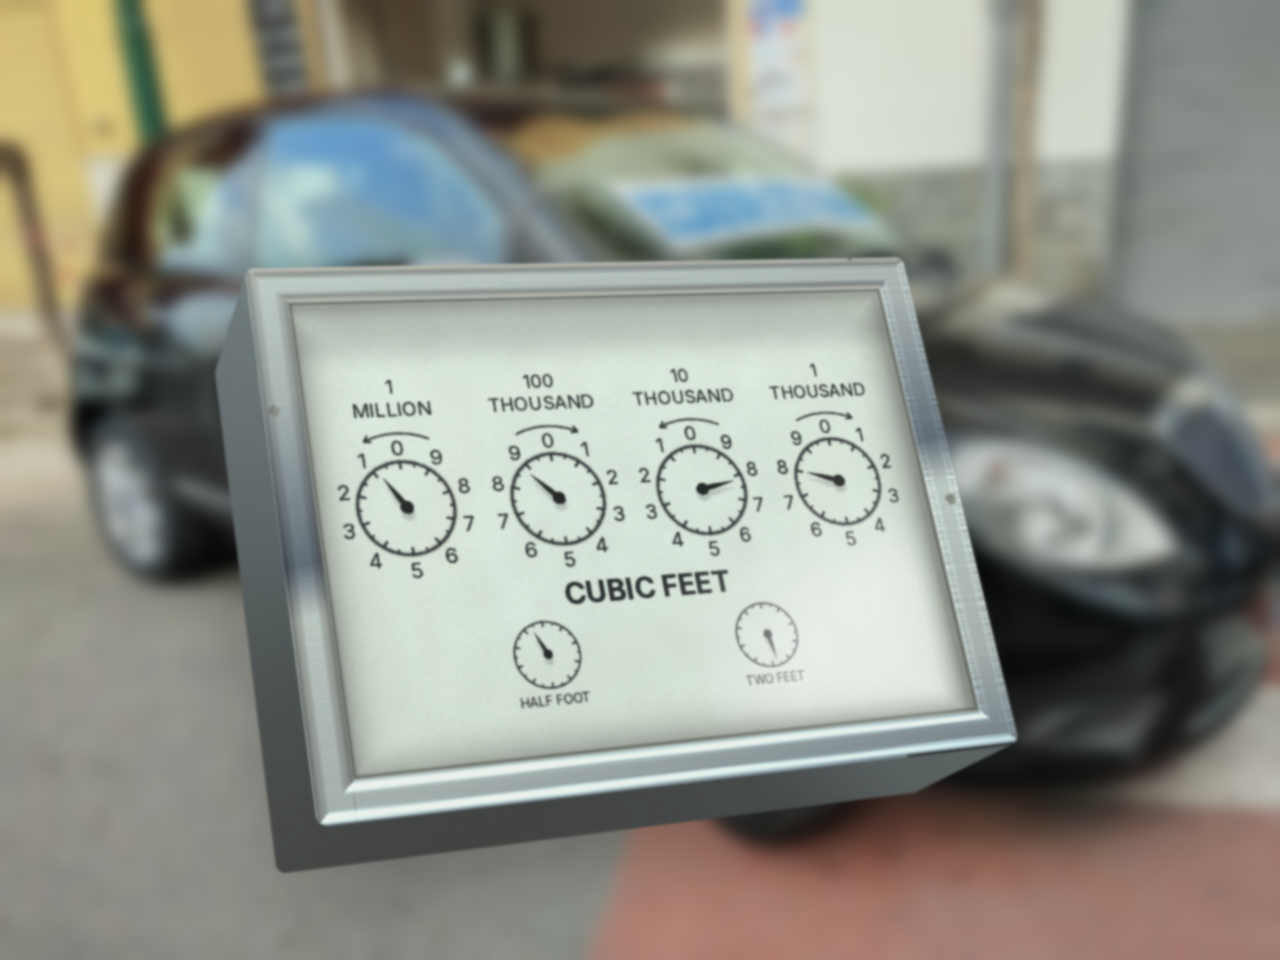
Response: 87800 ft³
